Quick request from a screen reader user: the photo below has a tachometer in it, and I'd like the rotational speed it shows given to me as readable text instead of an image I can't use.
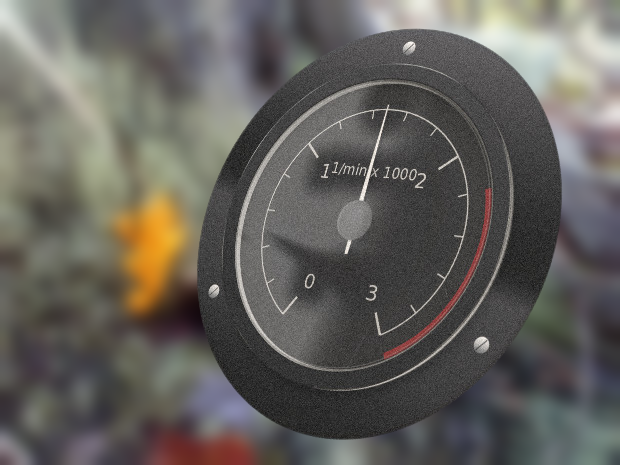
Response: 1500 rpm
